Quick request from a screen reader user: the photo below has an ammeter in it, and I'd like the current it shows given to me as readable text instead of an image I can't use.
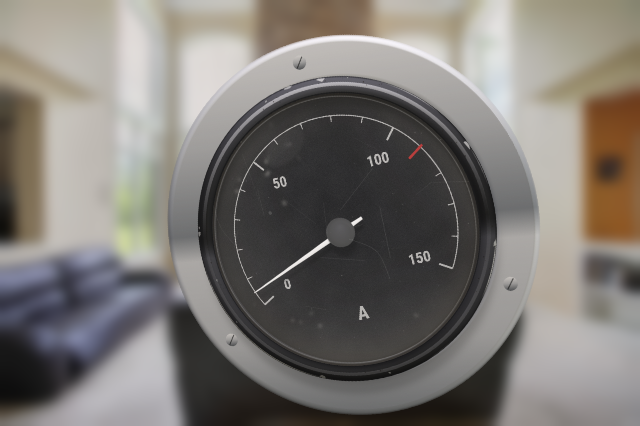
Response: 5 A
